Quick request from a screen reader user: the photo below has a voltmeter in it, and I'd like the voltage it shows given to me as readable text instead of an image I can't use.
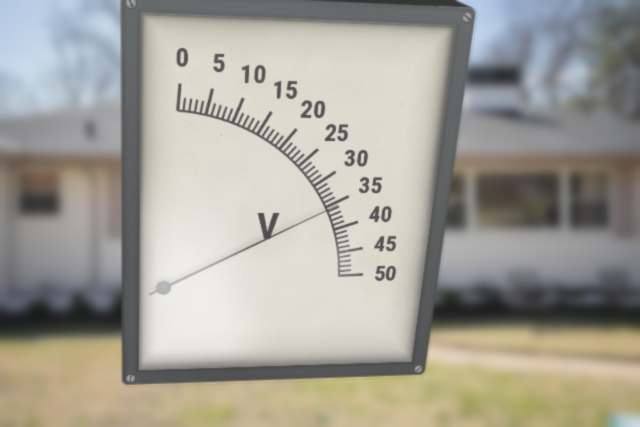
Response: 35 V
